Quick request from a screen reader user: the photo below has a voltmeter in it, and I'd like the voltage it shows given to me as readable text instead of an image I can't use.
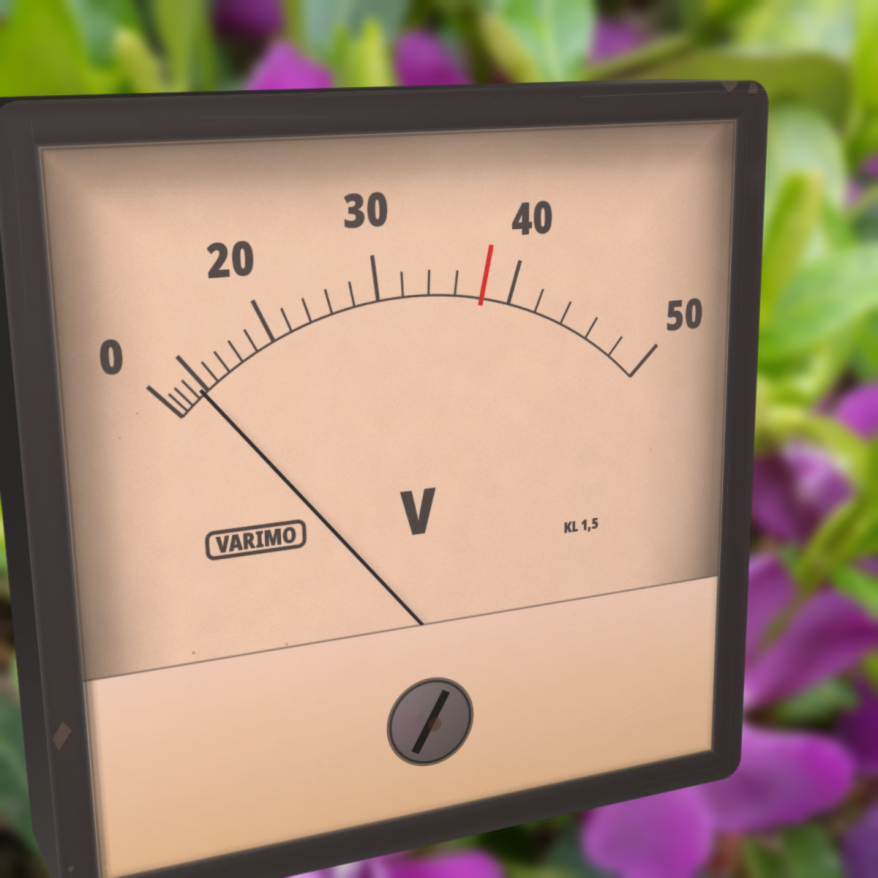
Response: 9 V
